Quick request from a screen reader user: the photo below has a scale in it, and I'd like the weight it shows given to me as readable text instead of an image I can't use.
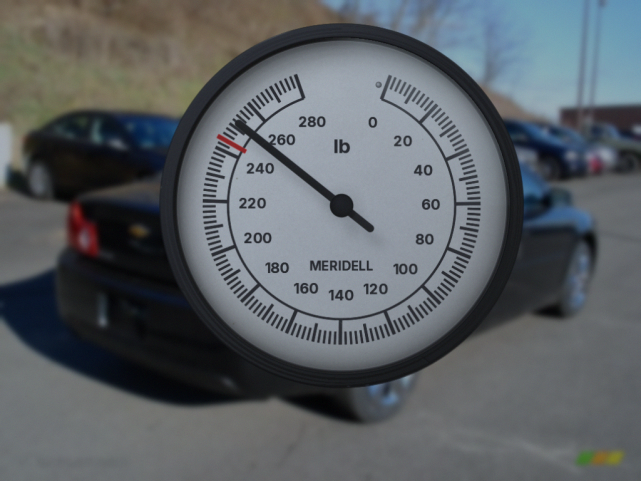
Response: 252 lb
